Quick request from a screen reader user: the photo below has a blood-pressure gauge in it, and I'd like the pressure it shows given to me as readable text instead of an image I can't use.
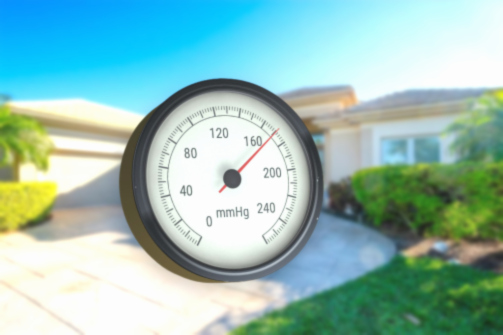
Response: 170 mmHg
